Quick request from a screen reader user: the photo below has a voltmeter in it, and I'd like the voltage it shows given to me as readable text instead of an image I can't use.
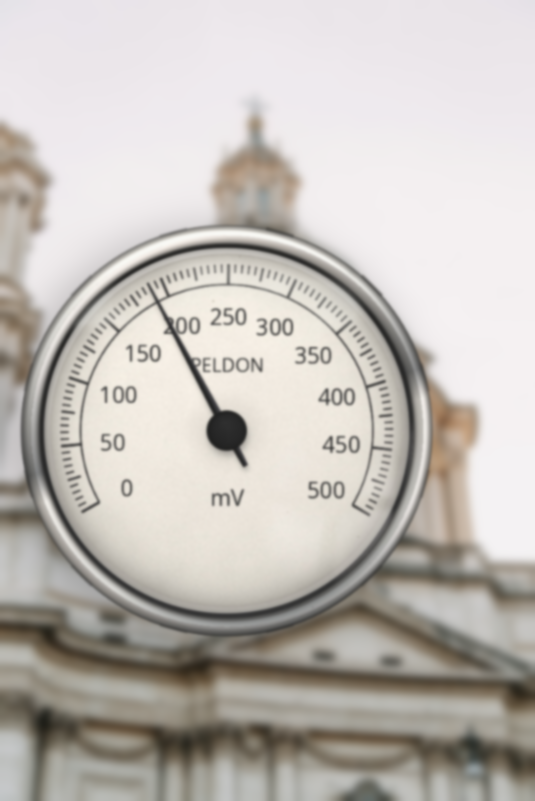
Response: 190 mV
